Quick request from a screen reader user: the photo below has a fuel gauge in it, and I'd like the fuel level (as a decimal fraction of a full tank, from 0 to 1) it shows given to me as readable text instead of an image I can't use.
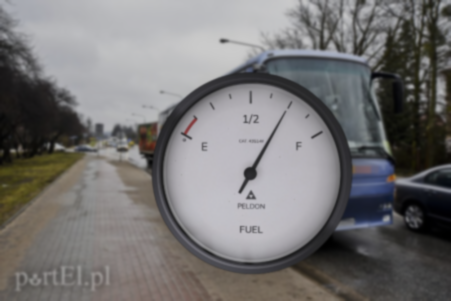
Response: 0.75
